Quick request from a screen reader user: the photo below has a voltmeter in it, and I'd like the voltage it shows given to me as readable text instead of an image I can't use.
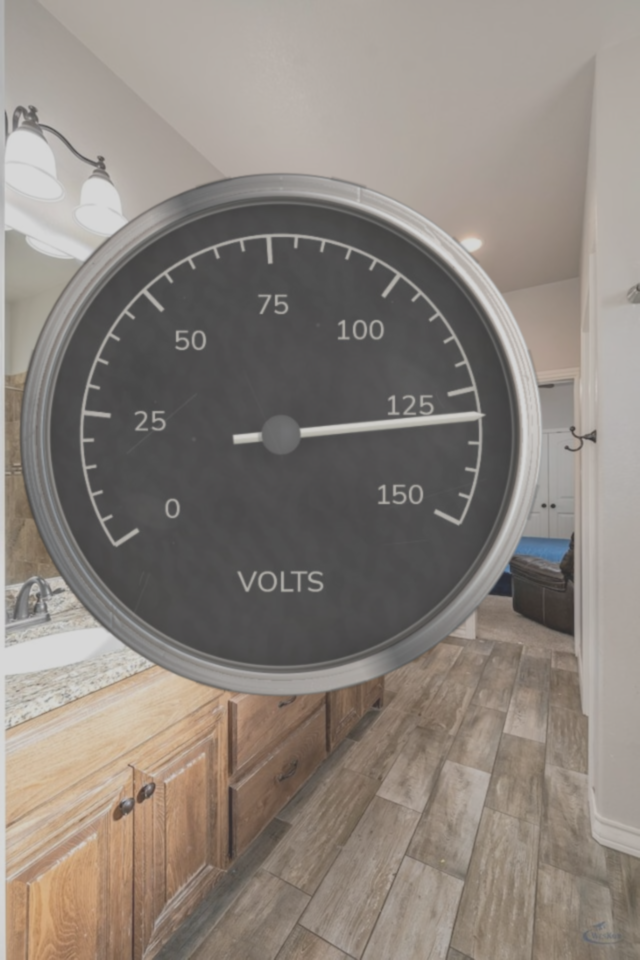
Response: 130 V
